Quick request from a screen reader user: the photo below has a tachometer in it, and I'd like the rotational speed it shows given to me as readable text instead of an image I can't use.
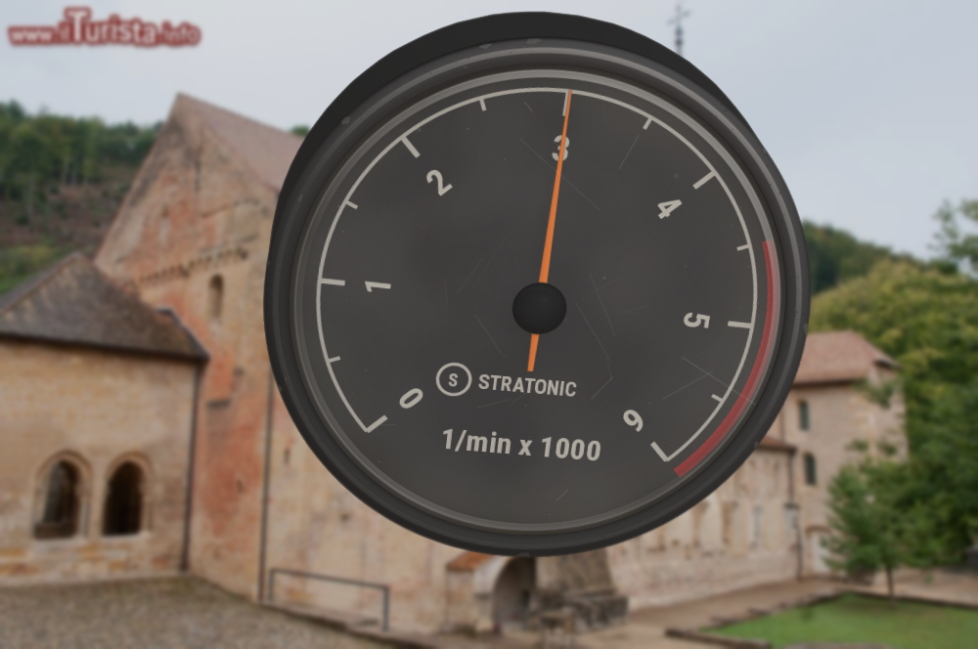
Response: 3000 rpm
